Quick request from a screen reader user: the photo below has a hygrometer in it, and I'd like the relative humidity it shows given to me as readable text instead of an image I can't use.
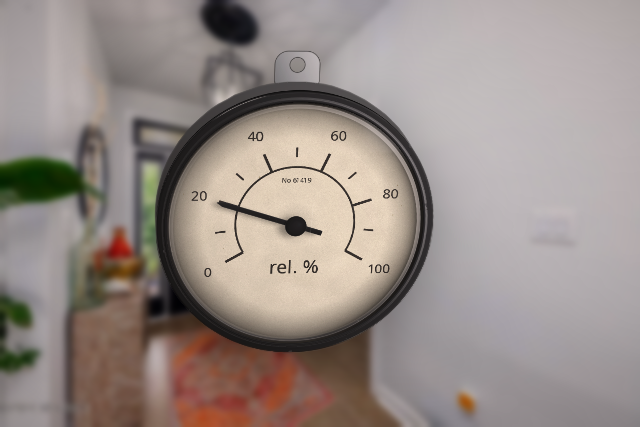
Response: 20 %
